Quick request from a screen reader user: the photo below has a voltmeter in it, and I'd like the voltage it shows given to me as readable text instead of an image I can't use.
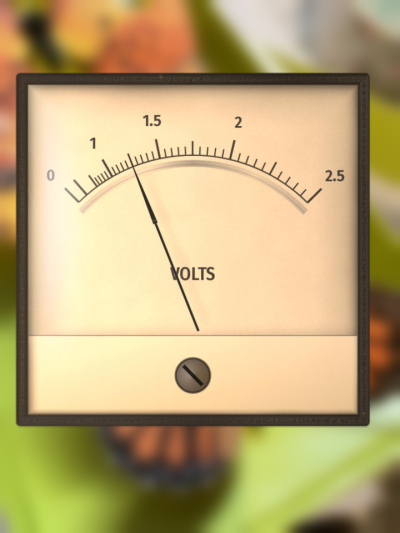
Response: 1.25 V
